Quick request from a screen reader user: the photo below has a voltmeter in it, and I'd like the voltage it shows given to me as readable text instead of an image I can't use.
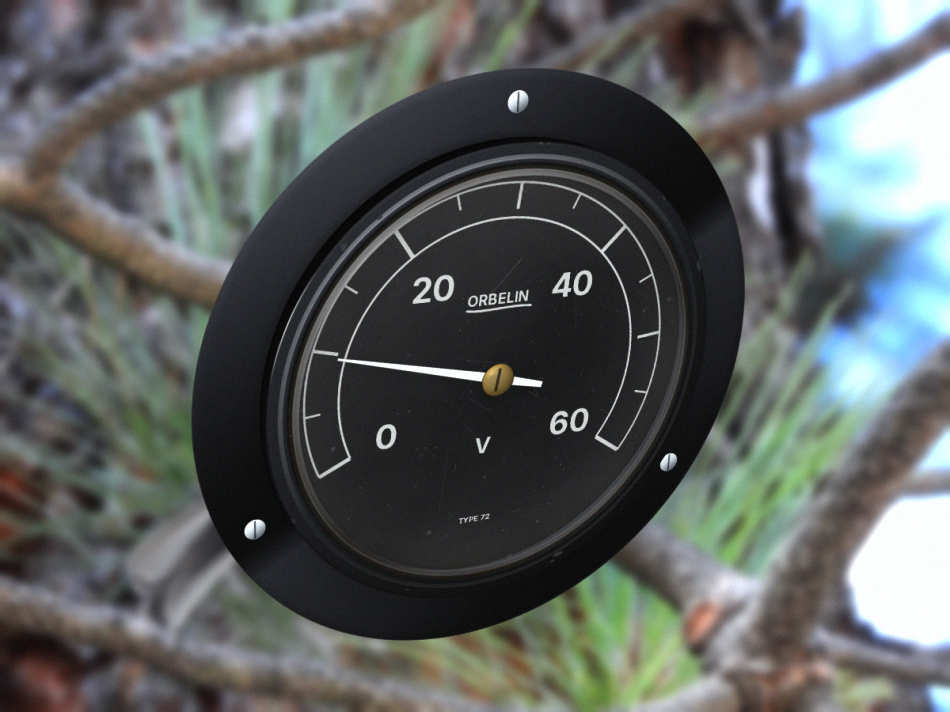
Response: 10 V
